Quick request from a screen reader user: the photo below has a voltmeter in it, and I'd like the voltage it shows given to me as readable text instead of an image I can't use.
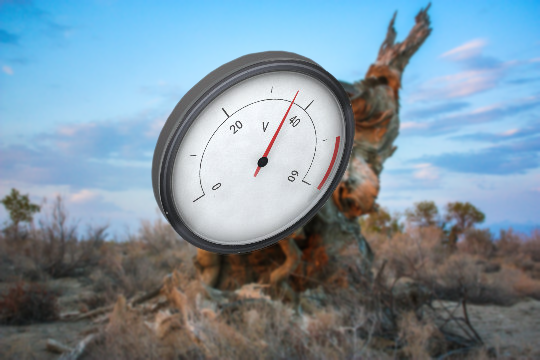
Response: 35 V
